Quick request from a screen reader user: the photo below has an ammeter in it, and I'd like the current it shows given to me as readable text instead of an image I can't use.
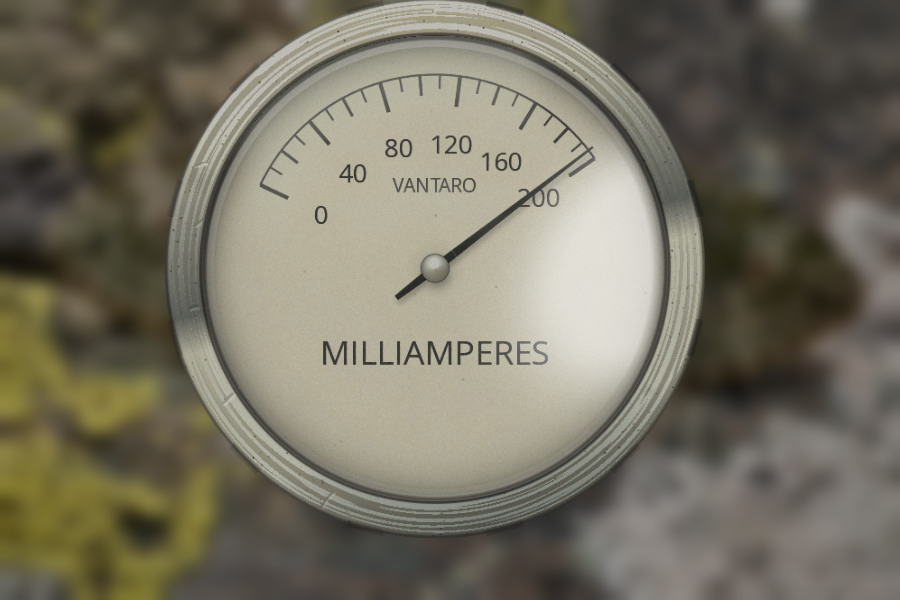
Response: 195 mA
